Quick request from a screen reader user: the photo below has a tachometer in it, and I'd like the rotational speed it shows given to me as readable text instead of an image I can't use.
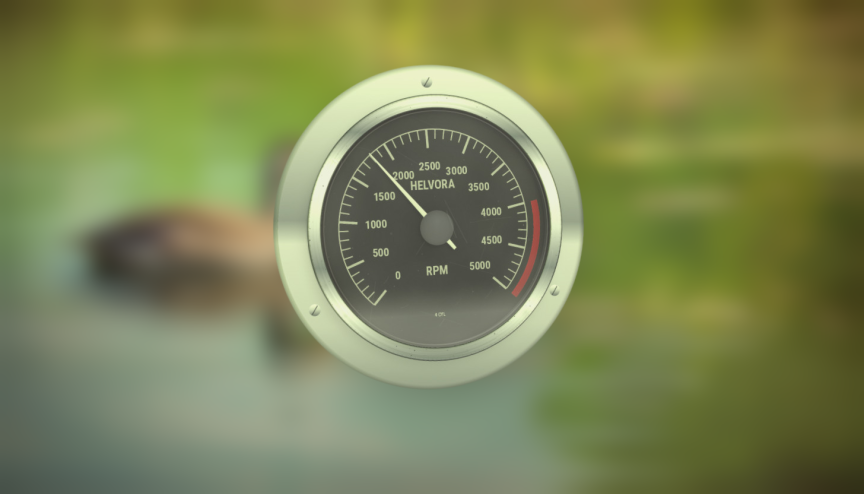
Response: 1800 rpm
